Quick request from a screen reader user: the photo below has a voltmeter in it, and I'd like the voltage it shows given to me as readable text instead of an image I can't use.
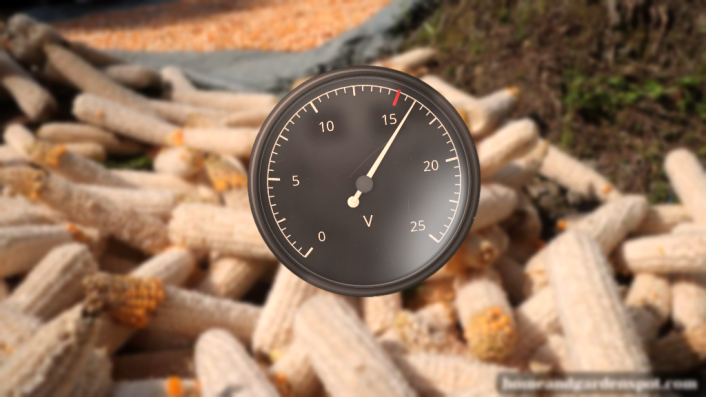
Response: 16 V
